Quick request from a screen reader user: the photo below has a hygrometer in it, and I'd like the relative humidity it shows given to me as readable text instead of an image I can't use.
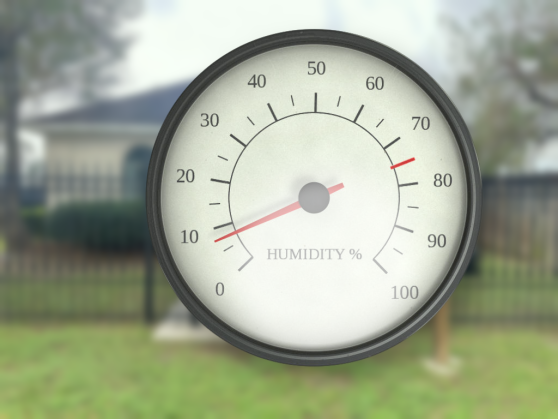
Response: 7.5 %
